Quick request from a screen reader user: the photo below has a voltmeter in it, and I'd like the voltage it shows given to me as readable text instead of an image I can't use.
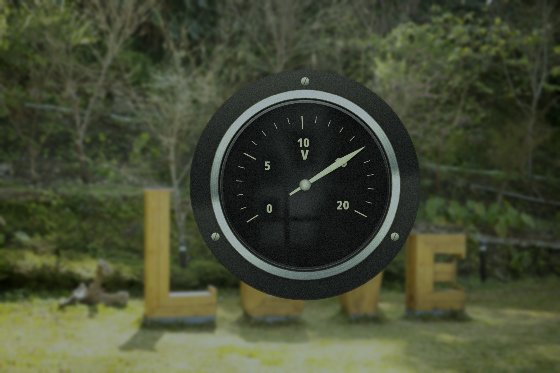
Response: 15 V
